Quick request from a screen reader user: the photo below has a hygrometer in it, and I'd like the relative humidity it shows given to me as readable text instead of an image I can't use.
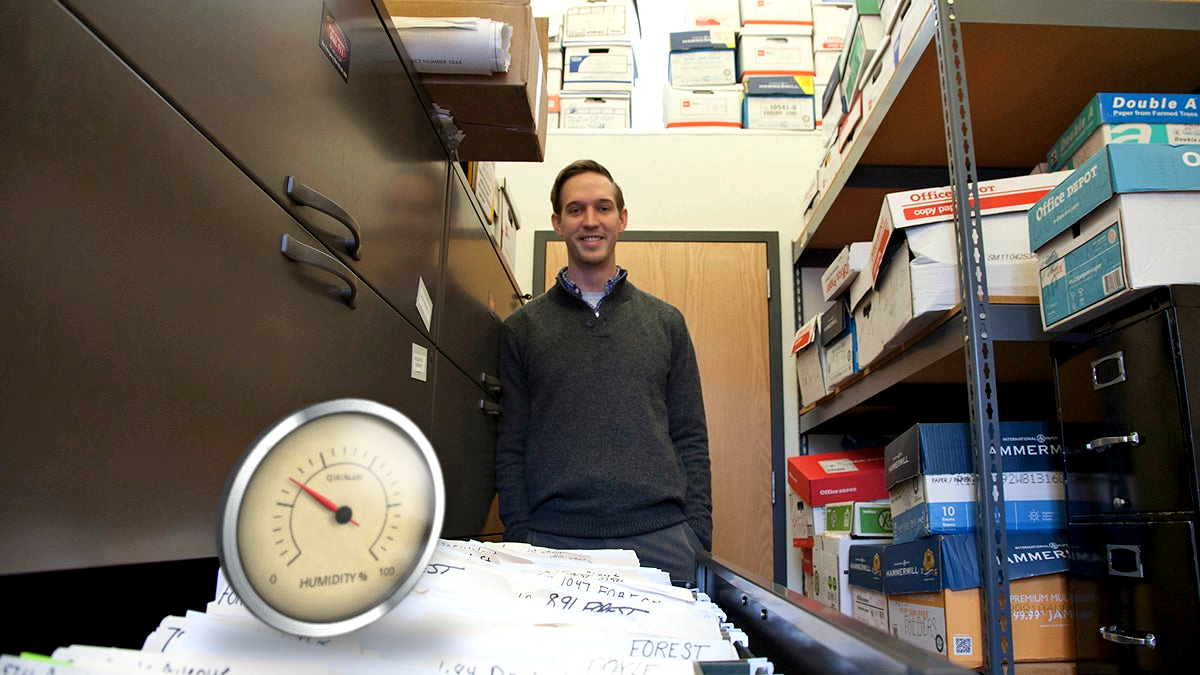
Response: 28 %
